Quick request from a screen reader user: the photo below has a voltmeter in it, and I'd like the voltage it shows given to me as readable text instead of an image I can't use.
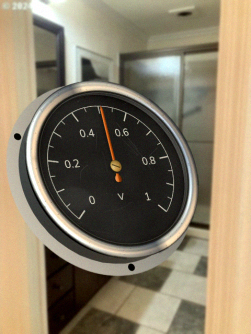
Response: 0.5 V
